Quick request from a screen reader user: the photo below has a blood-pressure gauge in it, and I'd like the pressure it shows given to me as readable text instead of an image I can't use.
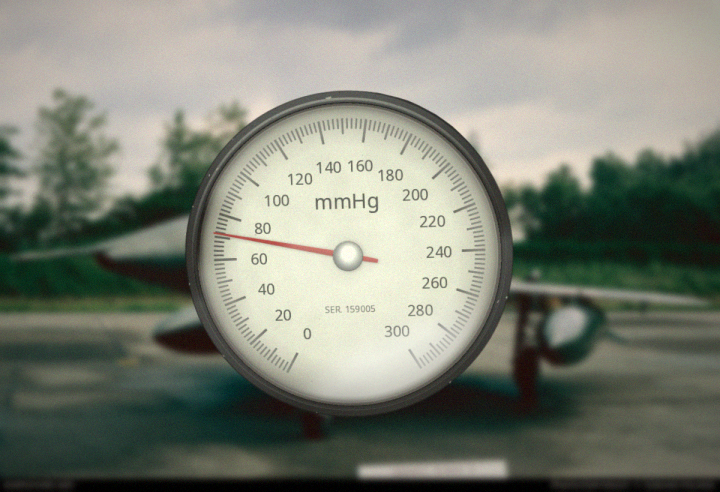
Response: 72 mmHg
